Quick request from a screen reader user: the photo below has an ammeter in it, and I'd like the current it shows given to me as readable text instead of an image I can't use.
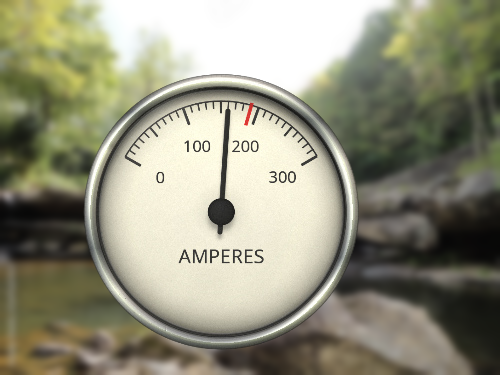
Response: 160 A
